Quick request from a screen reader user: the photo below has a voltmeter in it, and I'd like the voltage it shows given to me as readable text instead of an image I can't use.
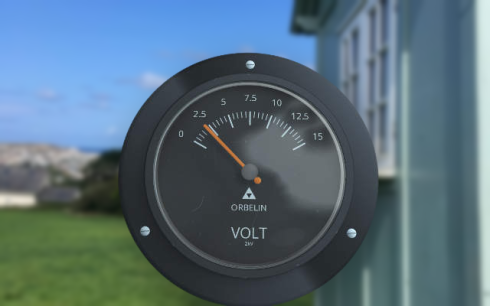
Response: 2 V
